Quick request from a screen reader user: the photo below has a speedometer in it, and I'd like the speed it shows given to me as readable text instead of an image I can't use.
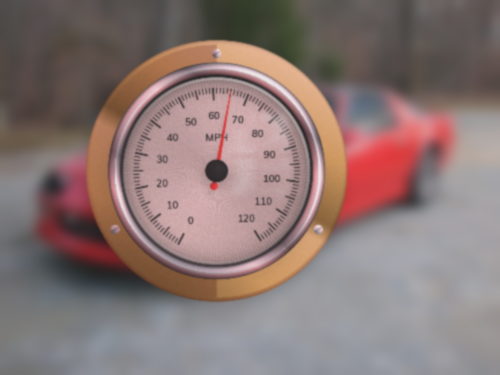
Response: 65 mph
